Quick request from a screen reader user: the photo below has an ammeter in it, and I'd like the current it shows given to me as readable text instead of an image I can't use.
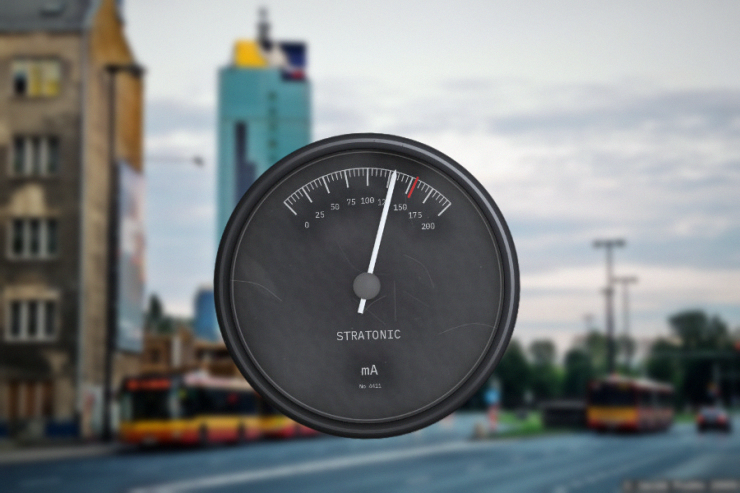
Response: 130 mA
